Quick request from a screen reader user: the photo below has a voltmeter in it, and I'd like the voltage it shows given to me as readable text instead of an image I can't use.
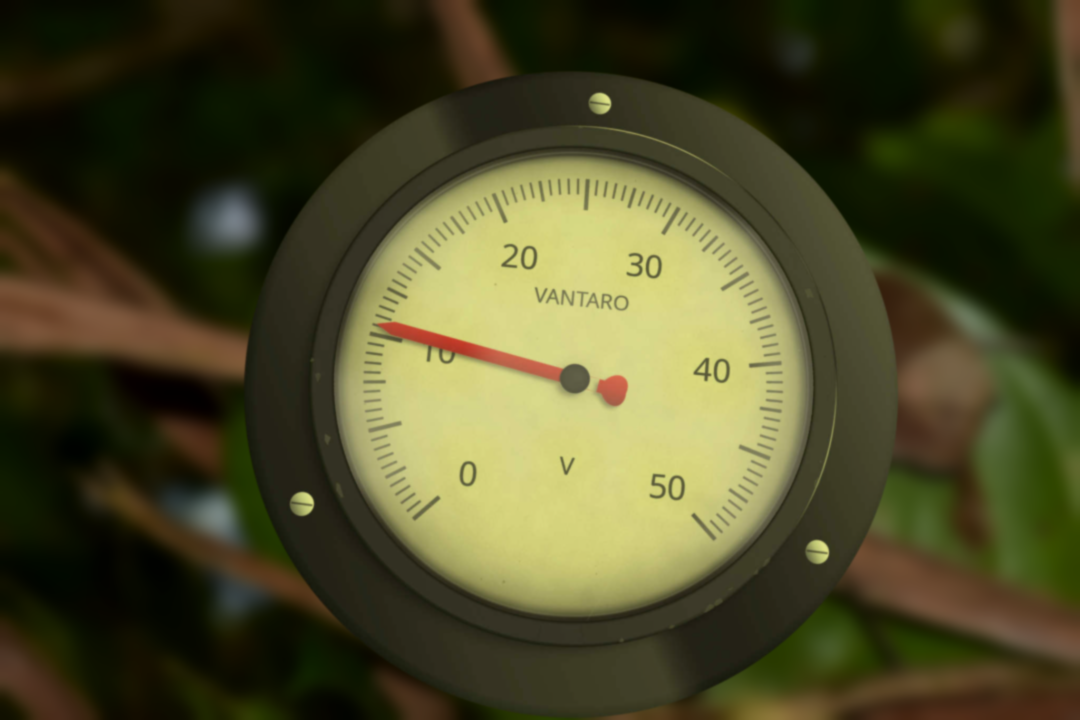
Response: 10.5 V
